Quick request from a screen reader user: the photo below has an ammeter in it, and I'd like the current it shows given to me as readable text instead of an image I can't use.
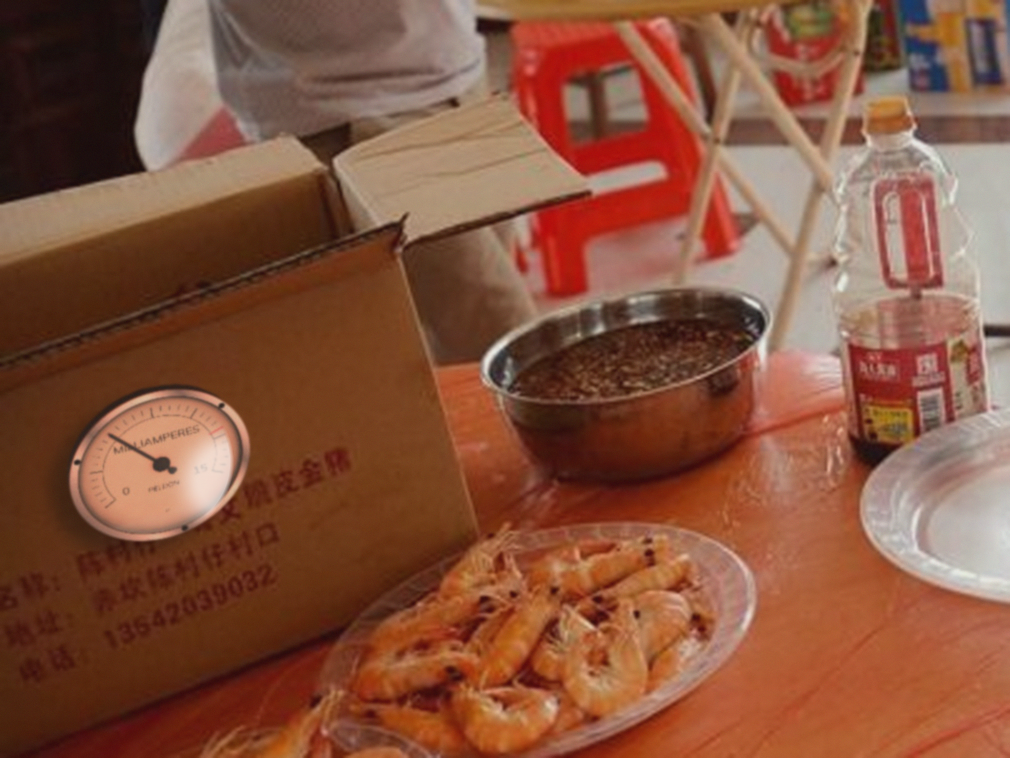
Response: 5 mA
